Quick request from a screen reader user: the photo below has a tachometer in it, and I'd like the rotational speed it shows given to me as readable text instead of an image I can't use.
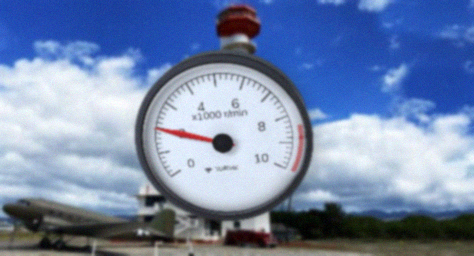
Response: 2000 rpm
